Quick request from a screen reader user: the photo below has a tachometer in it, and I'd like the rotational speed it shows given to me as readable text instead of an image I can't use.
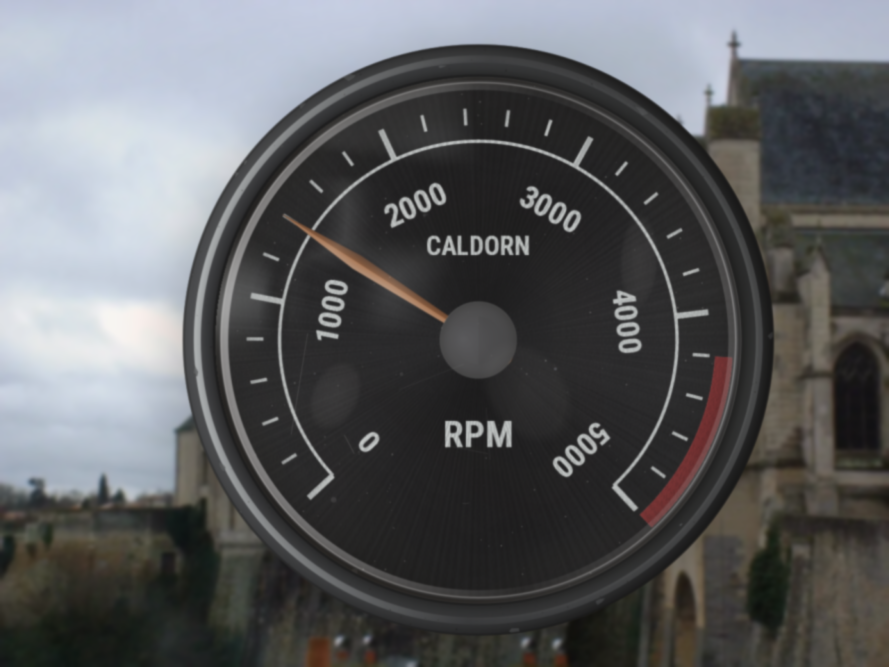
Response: 1400 rpm
